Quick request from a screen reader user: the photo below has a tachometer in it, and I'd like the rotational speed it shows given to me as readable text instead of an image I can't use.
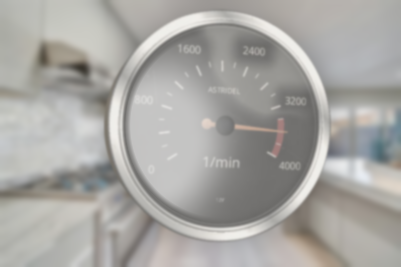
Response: 3600 rpm
